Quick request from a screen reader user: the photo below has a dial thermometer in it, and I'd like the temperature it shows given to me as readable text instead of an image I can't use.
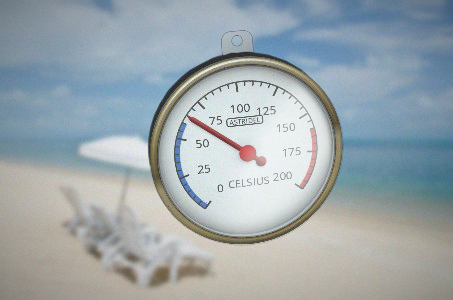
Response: 65 °C
